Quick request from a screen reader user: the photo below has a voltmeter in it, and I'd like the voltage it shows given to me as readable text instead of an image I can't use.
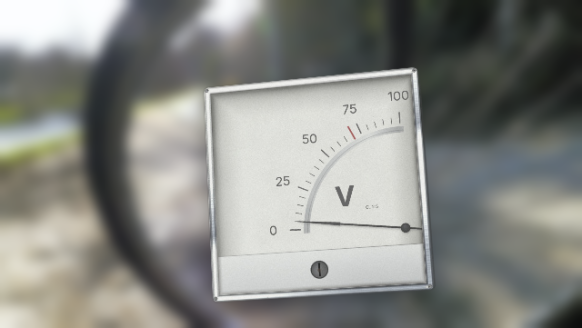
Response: 5 V
